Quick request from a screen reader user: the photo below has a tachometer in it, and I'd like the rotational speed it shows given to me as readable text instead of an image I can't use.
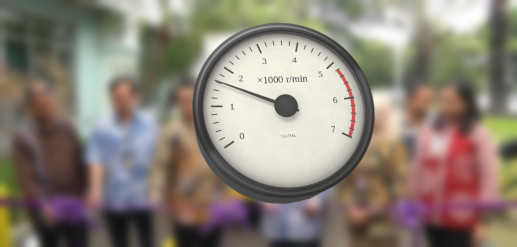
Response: 1600 rpm
